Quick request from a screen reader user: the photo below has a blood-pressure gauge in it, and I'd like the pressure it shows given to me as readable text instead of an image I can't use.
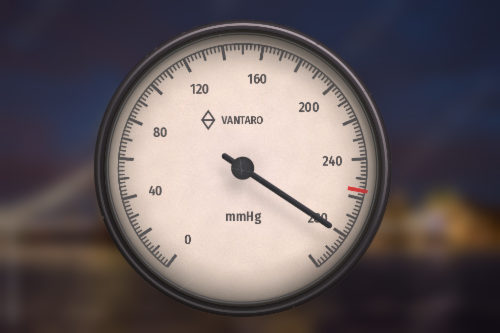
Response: 280 mmHg
